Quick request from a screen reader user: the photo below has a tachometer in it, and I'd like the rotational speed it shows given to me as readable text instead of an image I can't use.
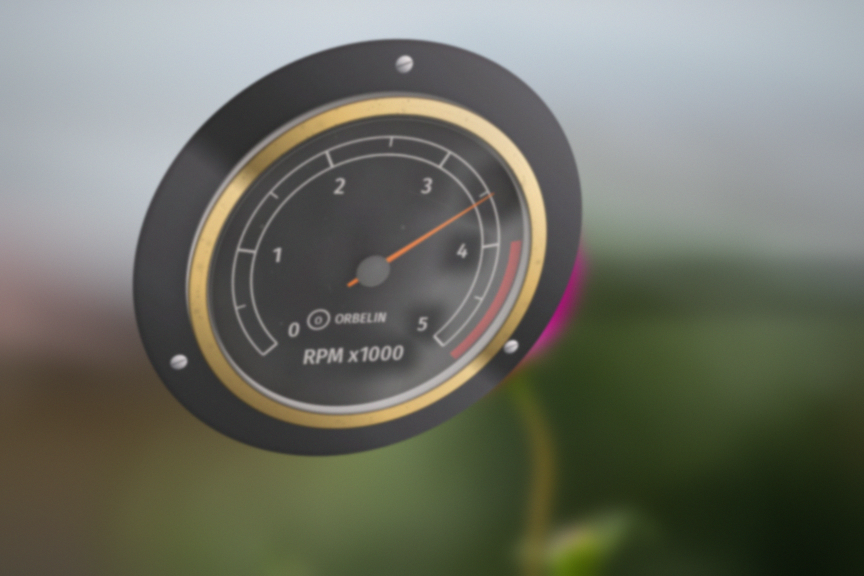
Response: 3500 rpm
